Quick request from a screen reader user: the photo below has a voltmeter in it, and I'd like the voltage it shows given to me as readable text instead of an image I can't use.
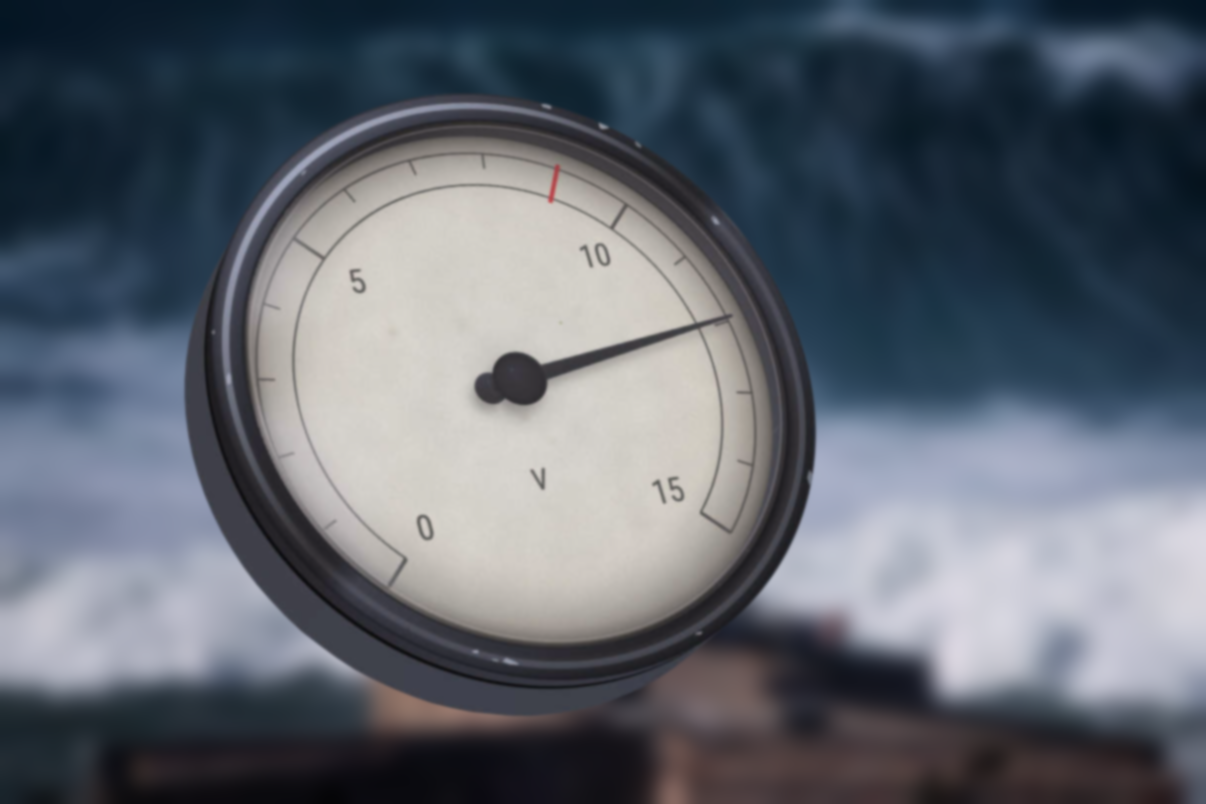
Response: 12 V
